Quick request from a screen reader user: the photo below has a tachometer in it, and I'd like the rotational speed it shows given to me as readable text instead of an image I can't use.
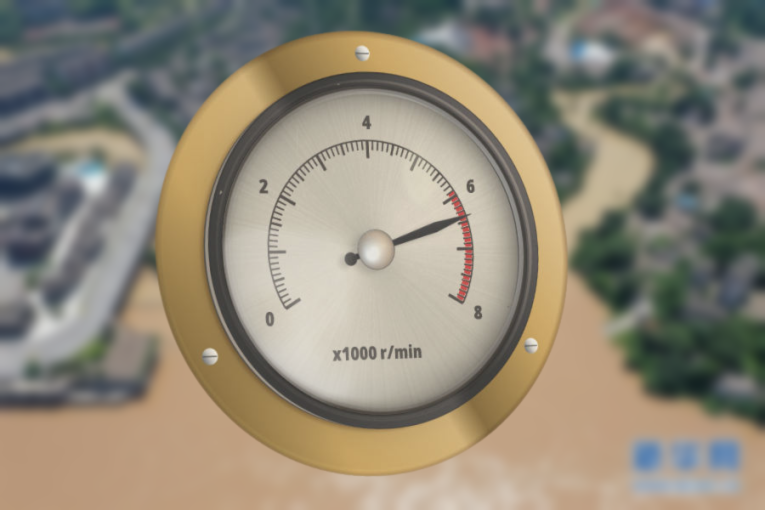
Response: 6400 rpm
